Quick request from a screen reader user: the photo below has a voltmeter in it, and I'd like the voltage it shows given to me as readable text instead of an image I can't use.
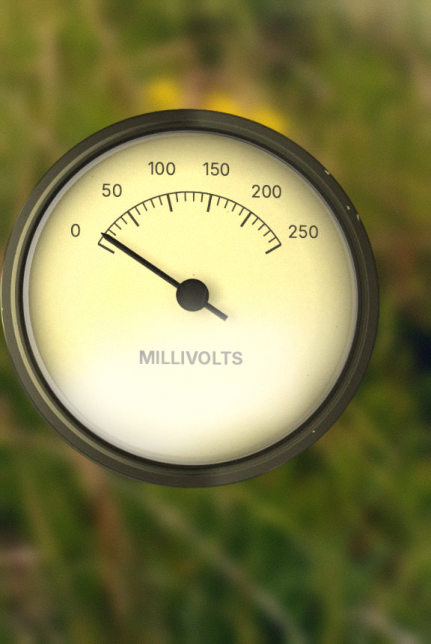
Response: 10 mV
